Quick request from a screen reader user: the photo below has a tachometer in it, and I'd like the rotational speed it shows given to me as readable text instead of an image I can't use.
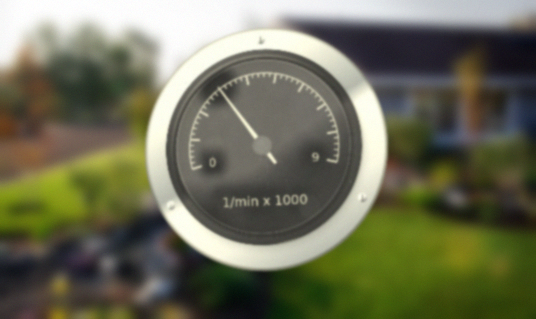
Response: 3000 rpm
